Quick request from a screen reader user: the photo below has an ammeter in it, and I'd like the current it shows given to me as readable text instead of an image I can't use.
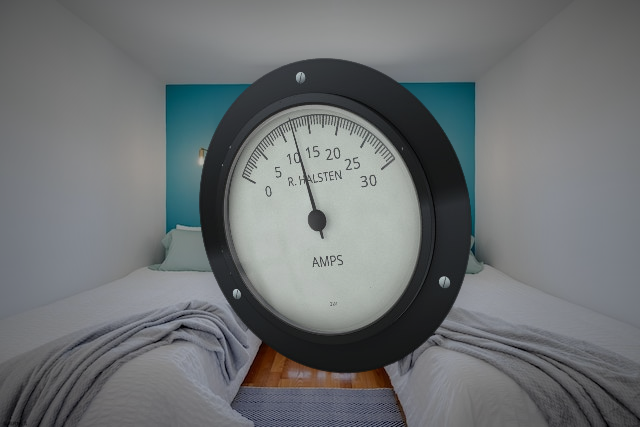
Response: 12.5 A
